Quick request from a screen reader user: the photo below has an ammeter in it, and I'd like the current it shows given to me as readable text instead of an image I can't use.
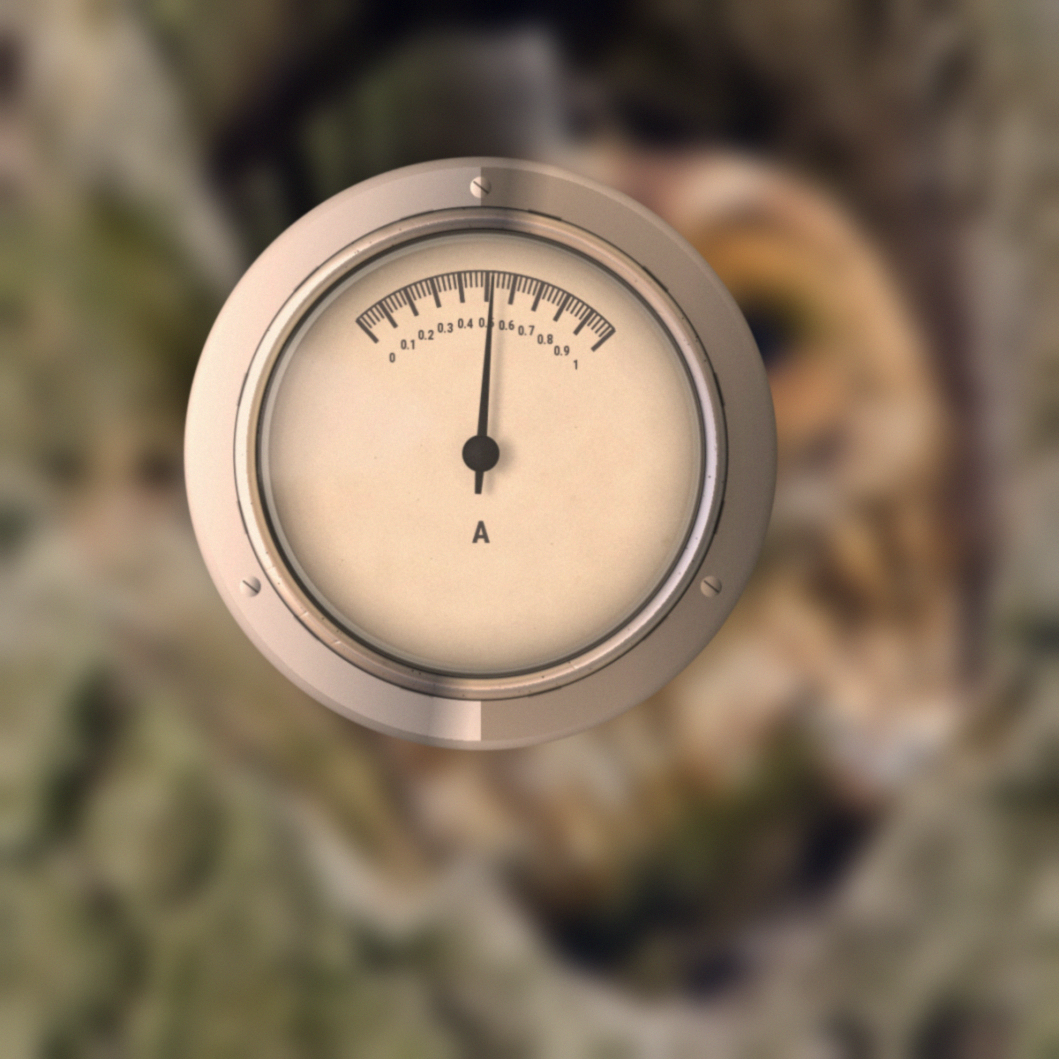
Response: 0.52 A
